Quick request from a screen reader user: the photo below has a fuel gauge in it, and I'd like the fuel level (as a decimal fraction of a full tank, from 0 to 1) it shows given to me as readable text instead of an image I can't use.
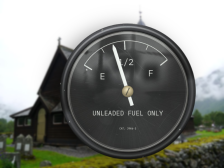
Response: 0.375
